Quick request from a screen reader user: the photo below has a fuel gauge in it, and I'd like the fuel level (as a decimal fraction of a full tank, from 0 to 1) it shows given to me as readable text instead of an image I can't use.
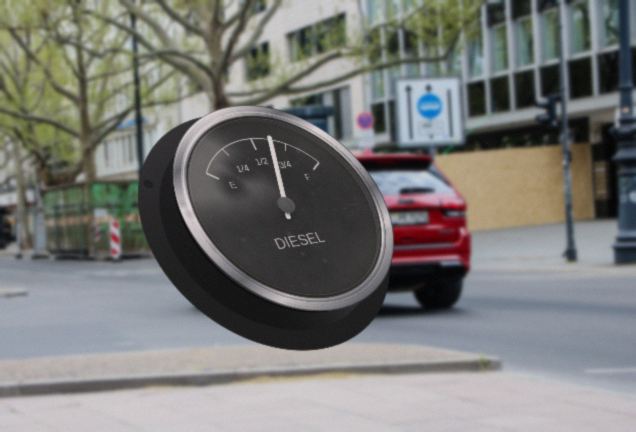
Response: 0.625
